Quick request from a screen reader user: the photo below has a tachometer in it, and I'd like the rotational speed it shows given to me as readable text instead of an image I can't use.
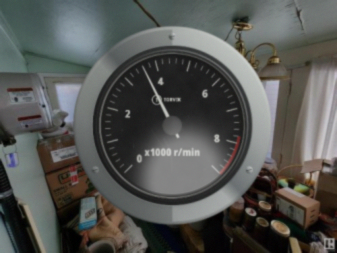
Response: 3600 rpm
